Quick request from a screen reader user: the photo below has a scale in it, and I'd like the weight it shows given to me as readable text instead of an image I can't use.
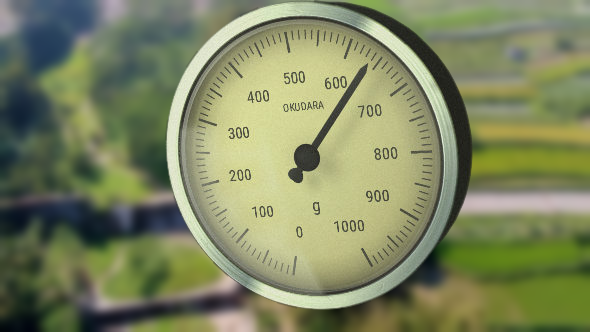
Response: 640 g
